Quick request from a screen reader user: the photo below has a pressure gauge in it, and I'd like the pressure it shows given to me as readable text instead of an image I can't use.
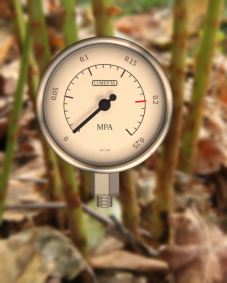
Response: 0 MPa
